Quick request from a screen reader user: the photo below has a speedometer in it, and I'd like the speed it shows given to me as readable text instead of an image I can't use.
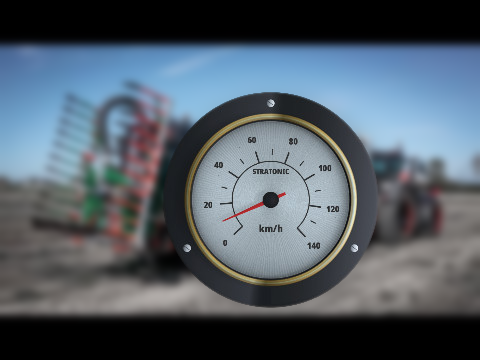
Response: 10 km/h
